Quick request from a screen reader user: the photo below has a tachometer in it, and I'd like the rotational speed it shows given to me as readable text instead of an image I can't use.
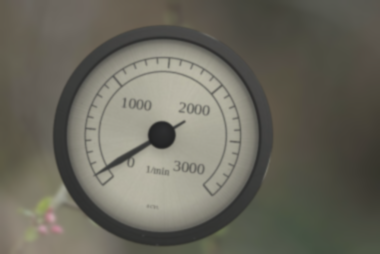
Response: 100 rpm
